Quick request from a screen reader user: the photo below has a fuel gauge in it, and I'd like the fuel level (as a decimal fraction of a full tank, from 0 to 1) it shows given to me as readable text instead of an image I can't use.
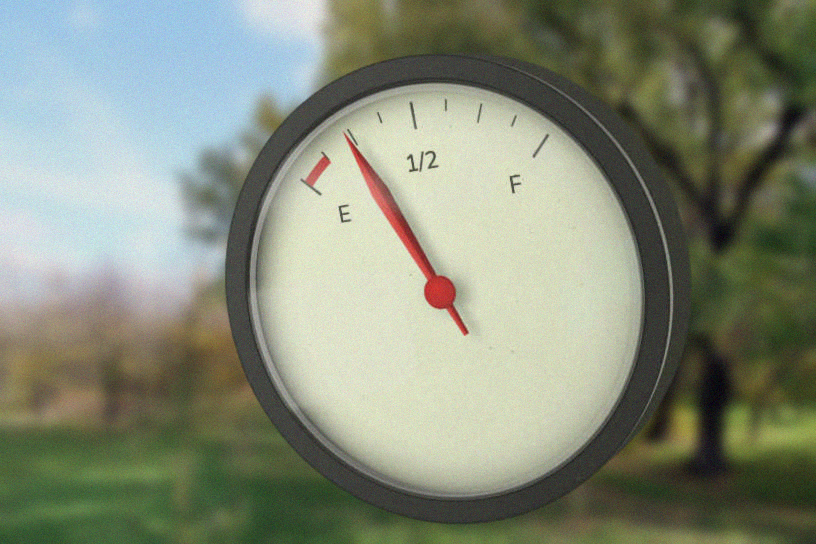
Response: 0.25
